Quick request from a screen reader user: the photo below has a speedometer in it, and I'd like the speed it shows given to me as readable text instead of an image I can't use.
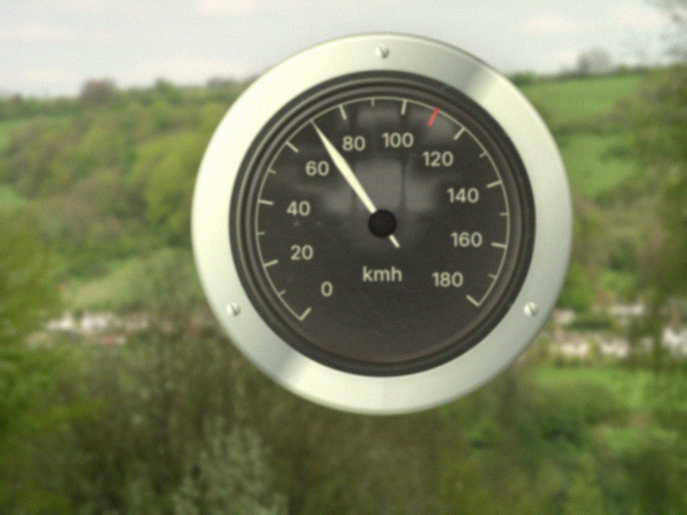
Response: 70 km/h
